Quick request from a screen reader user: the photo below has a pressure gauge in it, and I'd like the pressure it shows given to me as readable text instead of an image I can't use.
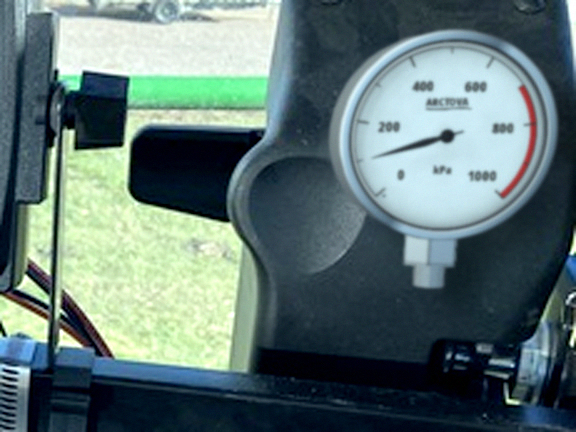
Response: 100 kPa
